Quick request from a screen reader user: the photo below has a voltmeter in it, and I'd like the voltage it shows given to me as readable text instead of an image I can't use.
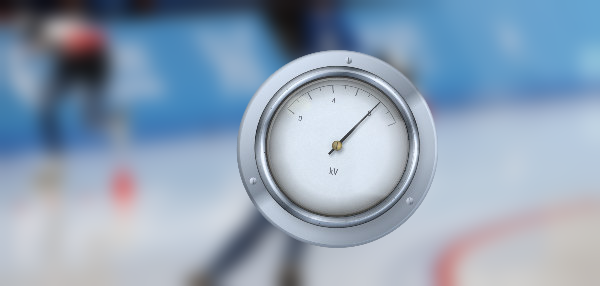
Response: 8 kV
